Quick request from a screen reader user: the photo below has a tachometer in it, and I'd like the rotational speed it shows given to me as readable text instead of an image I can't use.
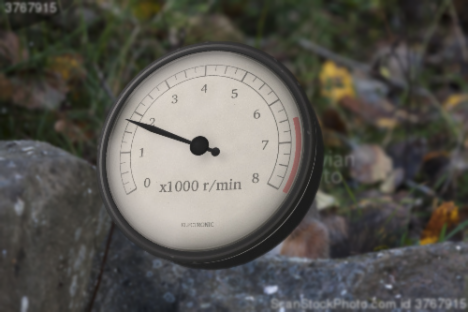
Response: 1750 rpm
